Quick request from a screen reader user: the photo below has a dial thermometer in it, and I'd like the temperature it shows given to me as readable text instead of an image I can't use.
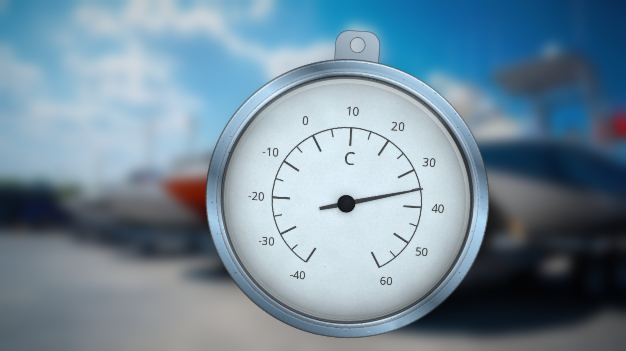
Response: 35 °C
